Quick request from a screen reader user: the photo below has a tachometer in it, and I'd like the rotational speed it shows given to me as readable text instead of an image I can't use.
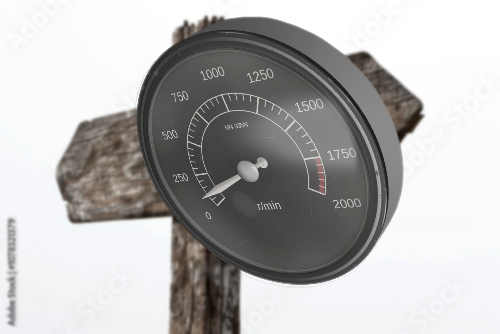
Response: 100 rpm
